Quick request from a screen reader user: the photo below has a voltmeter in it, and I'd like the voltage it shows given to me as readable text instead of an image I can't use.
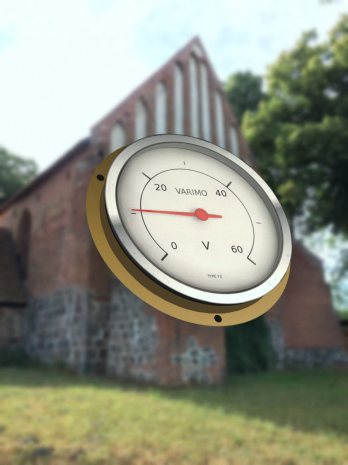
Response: 10 V
